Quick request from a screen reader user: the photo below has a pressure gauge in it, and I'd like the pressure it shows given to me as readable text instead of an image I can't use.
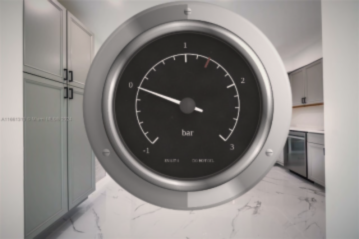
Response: 0 bar
